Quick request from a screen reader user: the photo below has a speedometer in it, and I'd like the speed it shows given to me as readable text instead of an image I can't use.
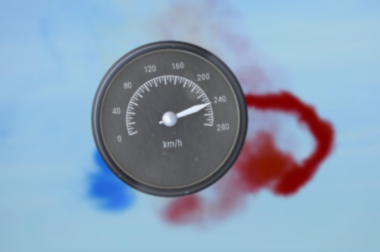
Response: 240 km/h
